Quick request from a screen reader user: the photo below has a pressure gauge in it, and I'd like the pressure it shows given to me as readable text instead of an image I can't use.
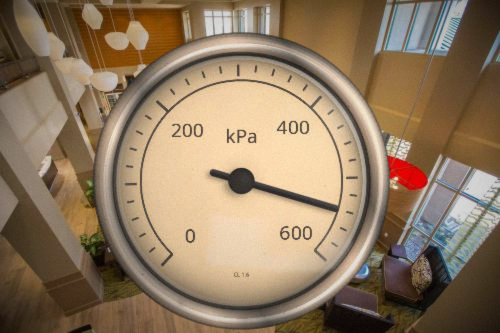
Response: 540 kPa
